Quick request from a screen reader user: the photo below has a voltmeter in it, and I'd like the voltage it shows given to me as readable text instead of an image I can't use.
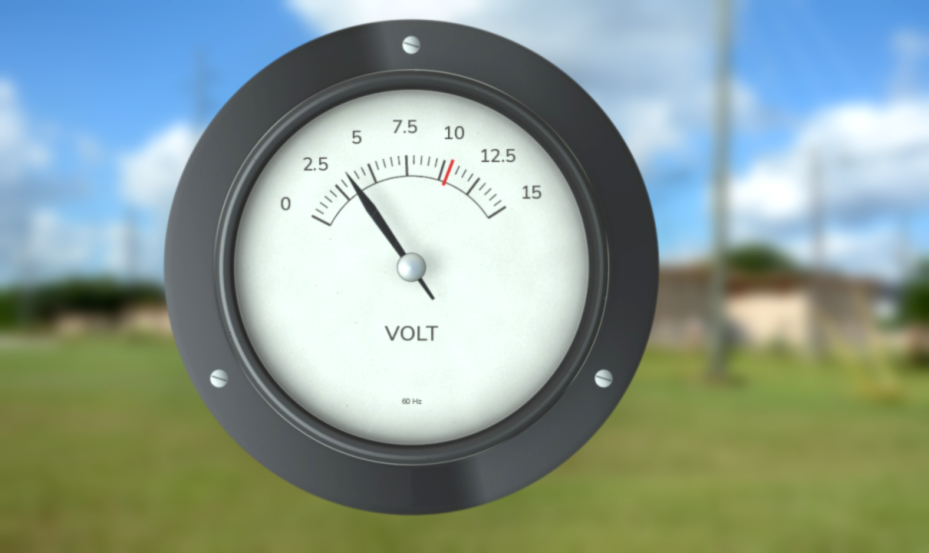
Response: 3.5 V
